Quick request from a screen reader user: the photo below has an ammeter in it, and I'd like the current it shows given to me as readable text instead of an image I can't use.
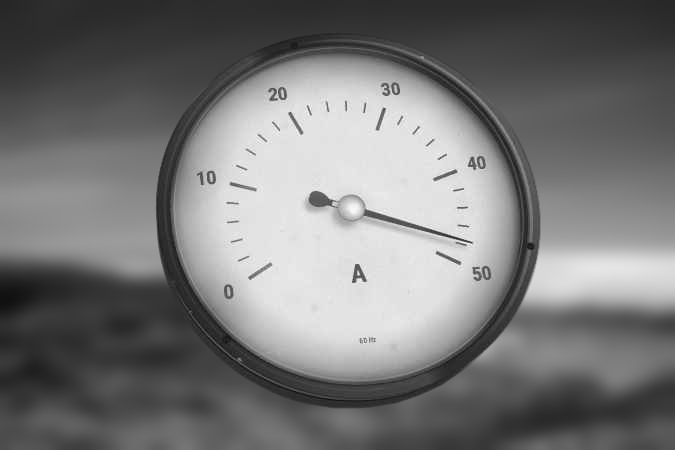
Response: 48 A
